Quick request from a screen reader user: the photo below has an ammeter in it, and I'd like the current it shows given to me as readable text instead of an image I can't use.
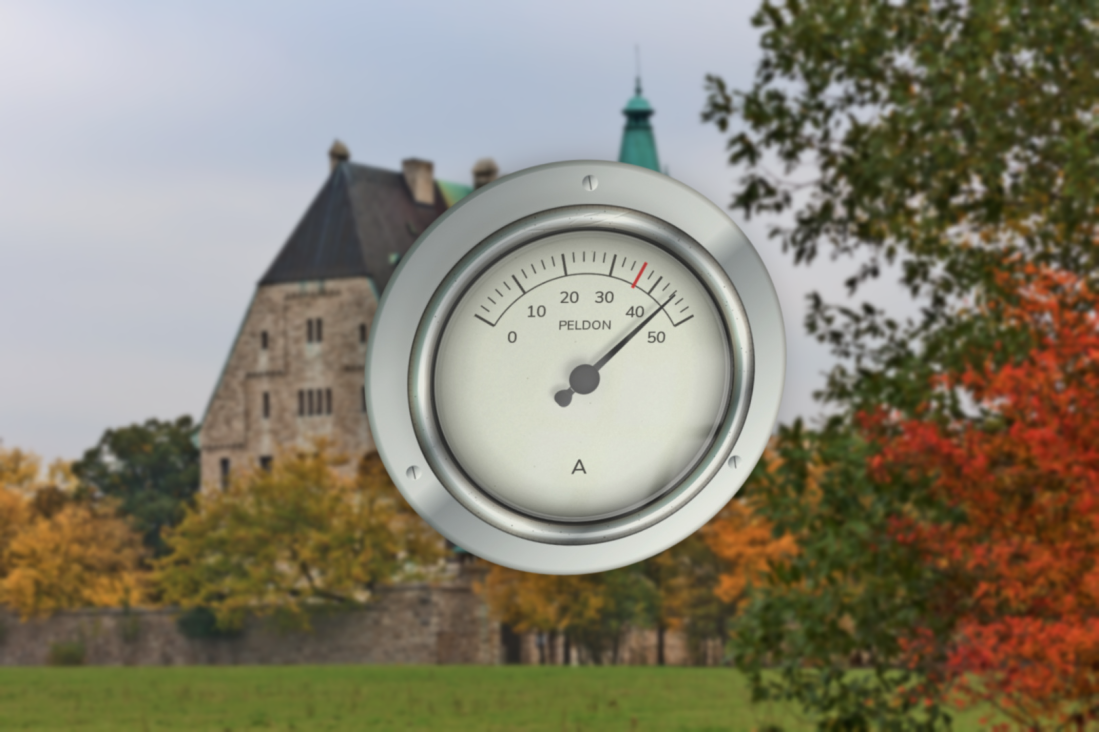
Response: 44 A
